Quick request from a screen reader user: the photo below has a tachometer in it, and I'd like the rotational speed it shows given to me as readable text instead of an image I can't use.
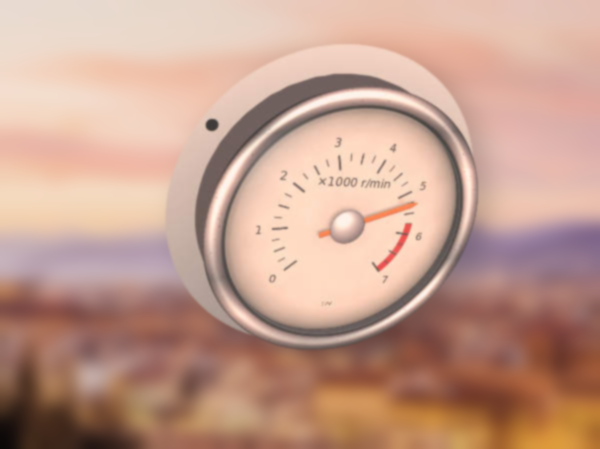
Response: 5250 rpm
